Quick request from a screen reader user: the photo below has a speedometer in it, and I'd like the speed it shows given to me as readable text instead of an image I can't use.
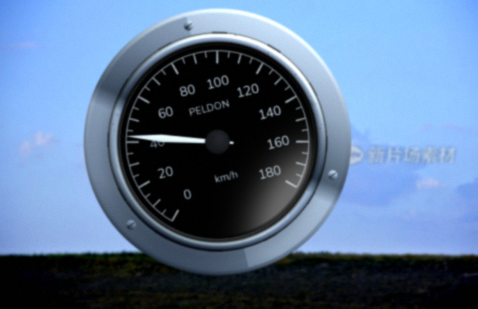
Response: 42.5 km/h
